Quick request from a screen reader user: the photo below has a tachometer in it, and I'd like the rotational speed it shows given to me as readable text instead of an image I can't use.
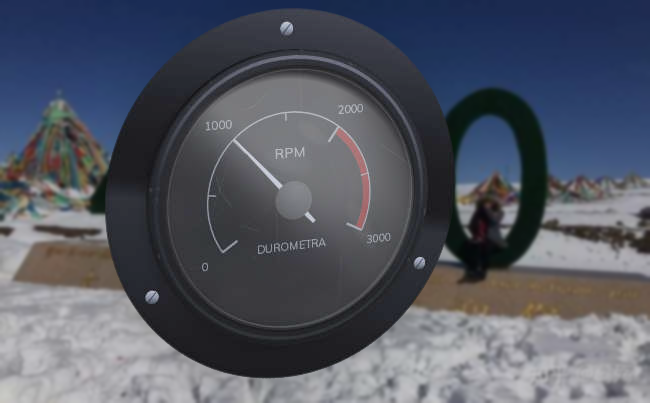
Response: 1000 rpm
